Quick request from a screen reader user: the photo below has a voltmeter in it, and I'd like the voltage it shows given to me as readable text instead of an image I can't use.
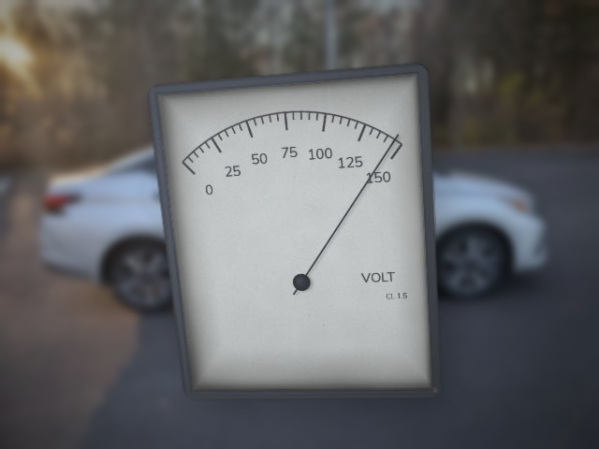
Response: 145 V
